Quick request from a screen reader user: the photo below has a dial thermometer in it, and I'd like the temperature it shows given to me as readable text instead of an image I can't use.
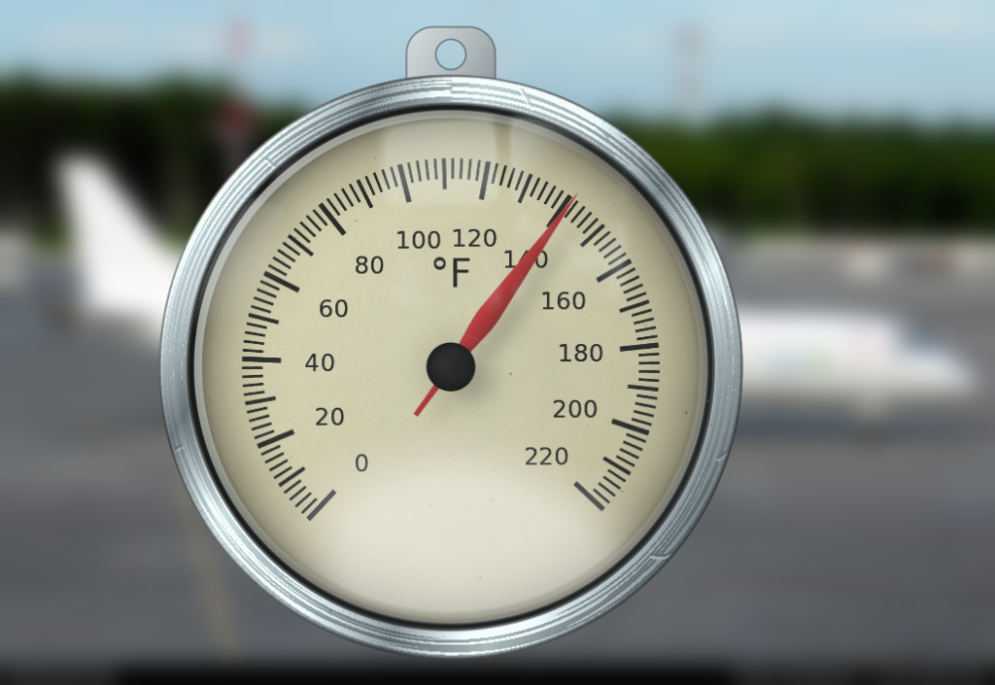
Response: 141 °F
